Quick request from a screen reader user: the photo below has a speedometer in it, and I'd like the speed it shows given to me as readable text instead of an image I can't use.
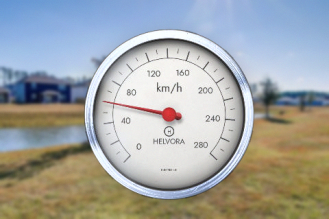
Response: 60 km/h
